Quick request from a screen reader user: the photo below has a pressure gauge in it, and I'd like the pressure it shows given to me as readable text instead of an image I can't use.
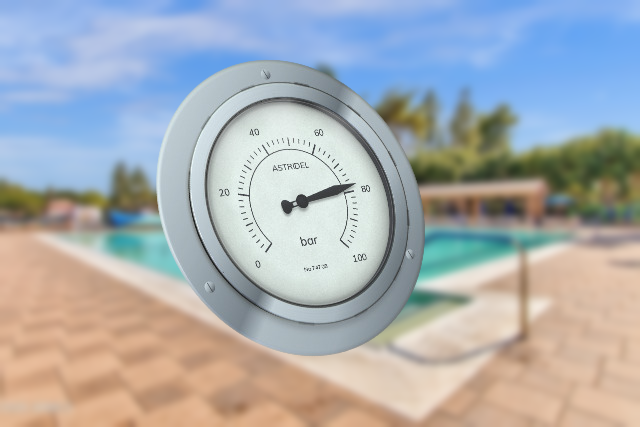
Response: 78 bar
